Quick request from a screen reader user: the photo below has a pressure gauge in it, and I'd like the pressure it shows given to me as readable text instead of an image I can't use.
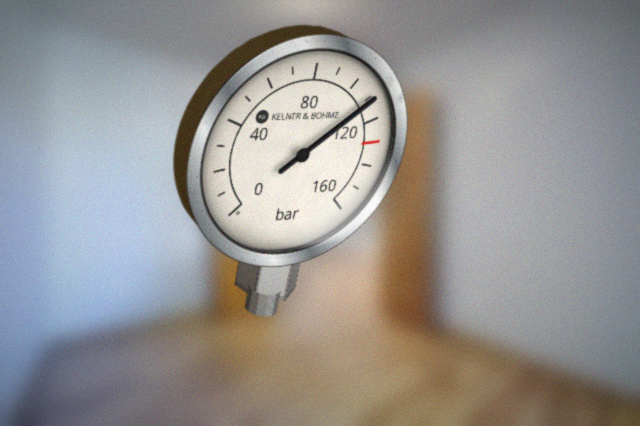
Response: 110 bar
